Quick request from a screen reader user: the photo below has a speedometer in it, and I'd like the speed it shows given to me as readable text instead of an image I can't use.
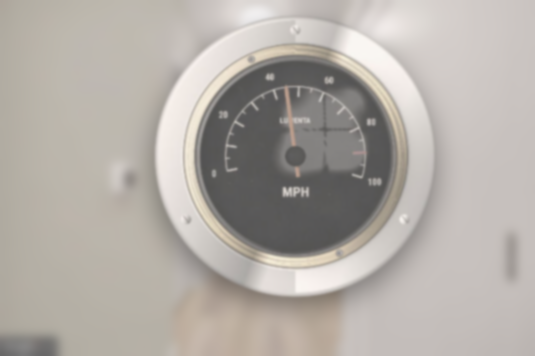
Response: 45 mph
